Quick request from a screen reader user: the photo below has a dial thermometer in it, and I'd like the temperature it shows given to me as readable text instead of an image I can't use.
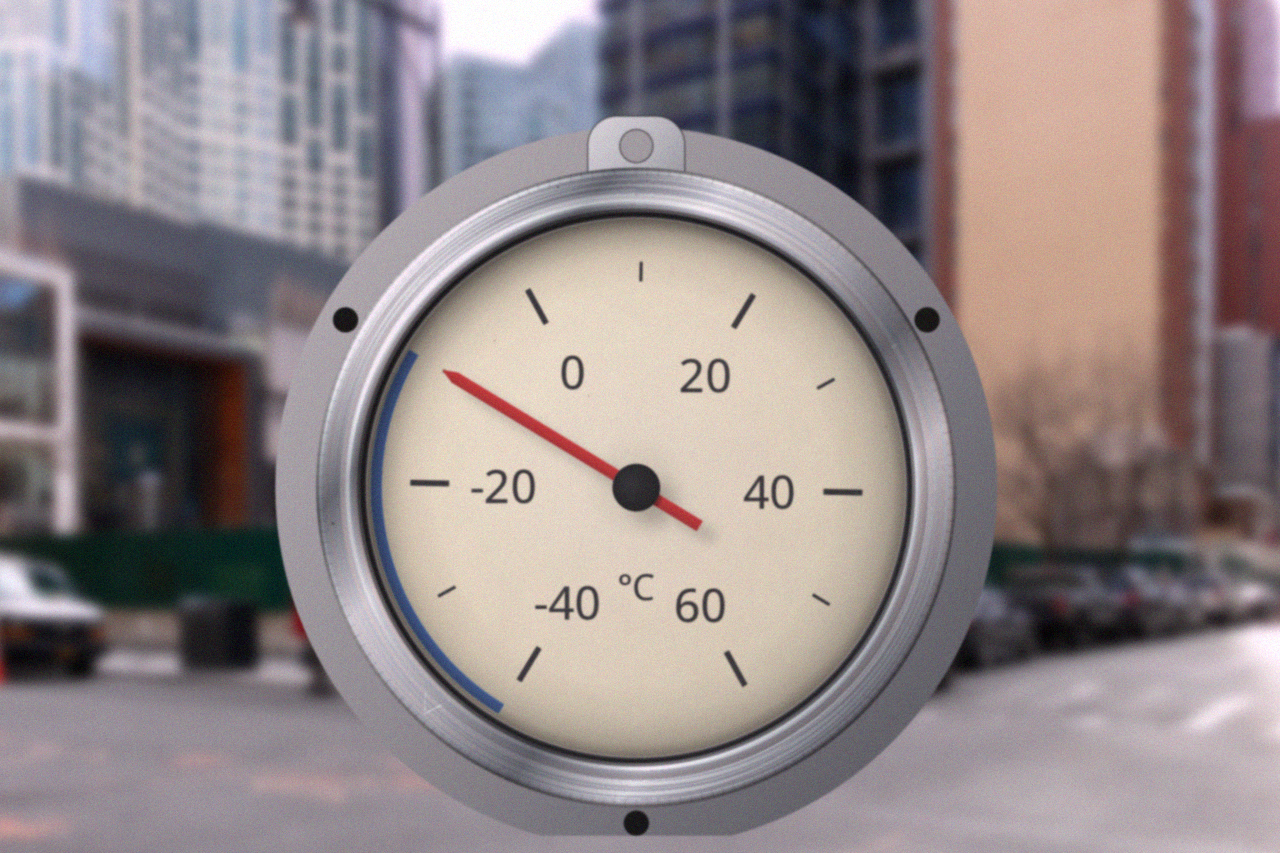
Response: -10 °C
